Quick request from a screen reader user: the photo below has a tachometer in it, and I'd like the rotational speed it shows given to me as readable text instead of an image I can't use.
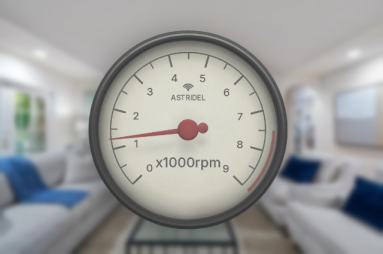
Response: 1250 rpm
